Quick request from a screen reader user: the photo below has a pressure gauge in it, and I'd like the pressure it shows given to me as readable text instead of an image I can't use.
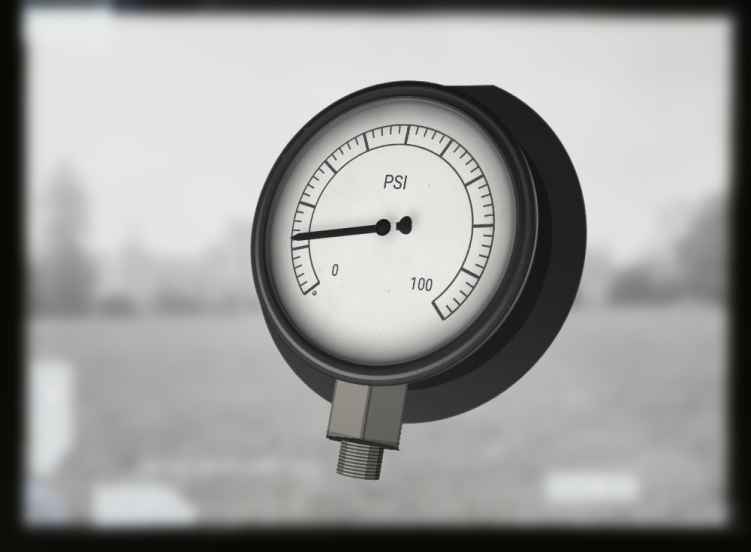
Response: 12 psi
